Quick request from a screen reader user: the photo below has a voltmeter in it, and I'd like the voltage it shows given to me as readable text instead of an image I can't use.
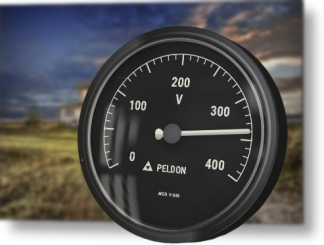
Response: 340 V
